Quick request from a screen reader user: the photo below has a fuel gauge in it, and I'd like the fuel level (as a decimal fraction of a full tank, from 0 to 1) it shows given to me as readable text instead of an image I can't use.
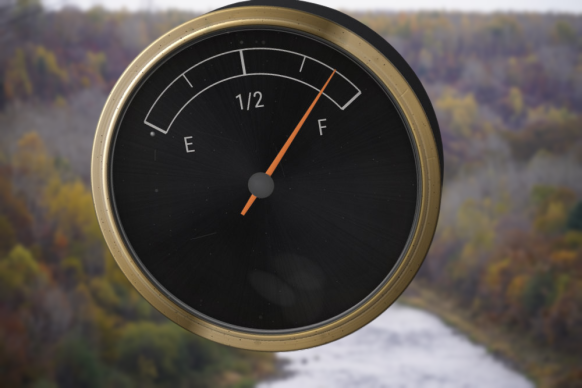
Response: 0.875
